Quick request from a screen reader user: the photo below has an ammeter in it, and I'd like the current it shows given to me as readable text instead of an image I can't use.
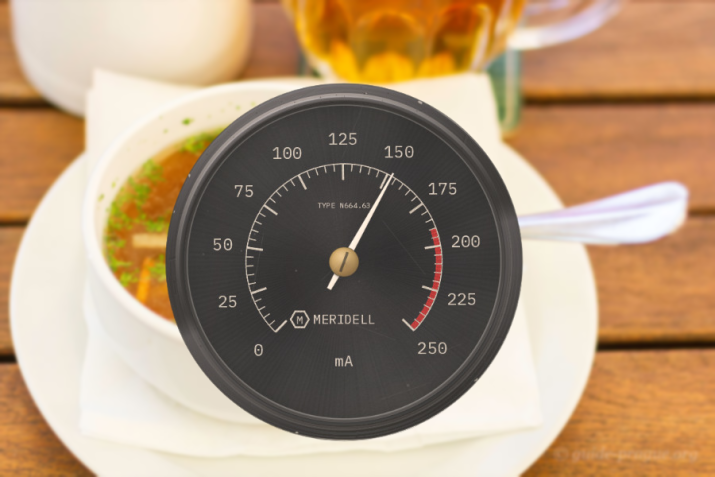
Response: 152.5 mA
